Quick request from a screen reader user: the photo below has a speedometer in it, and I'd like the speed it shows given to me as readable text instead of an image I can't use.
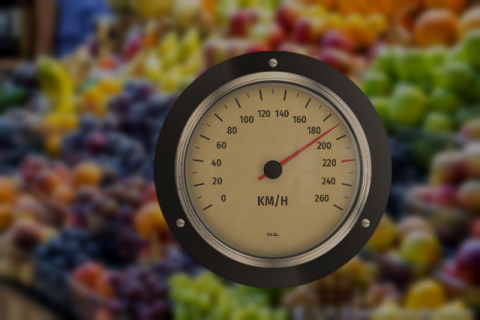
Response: 190 km/h
